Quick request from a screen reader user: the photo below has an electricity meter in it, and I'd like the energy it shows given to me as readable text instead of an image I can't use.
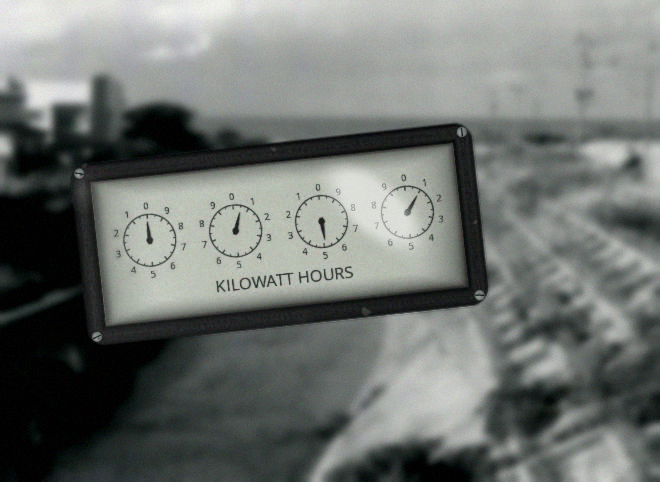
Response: 51 kWh
